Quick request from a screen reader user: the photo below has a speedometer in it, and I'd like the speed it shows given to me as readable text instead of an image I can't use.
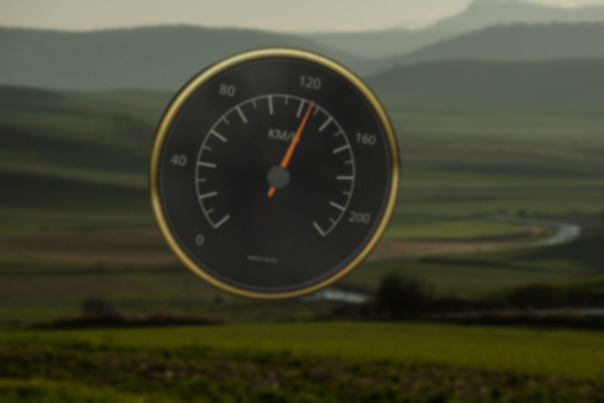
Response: 125 km/h
